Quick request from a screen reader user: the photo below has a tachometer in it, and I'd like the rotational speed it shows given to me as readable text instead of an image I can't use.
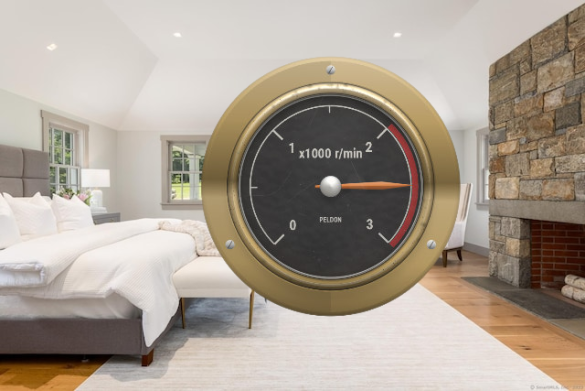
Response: 2500 rpm
